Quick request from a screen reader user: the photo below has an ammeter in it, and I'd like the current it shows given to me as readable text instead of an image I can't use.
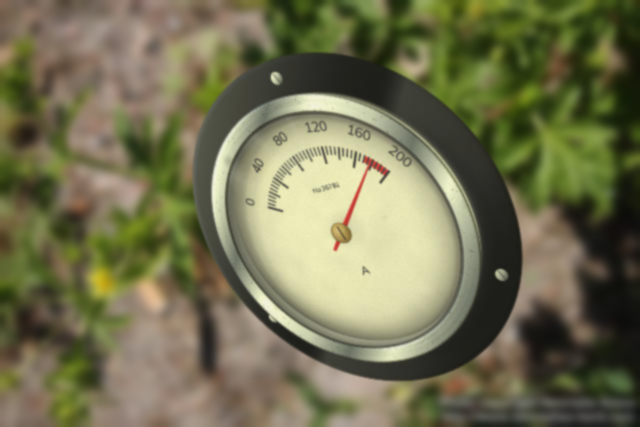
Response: 180 A
